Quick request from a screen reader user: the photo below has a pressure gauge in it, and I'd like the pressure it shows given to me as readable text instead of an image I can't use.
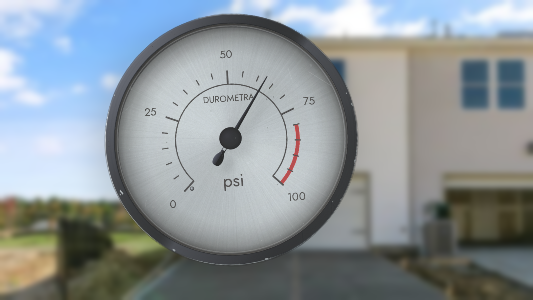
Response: 62.5 psi
